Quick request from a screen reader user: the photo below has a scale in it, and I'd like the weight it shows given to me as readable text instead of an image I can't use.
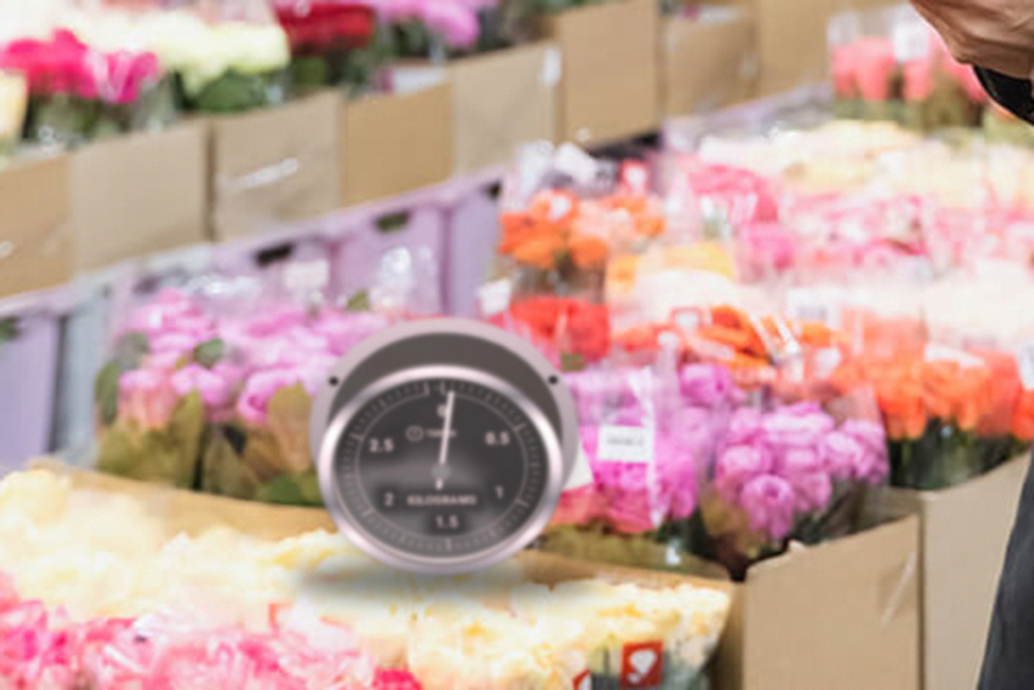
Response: 0.05 kg
